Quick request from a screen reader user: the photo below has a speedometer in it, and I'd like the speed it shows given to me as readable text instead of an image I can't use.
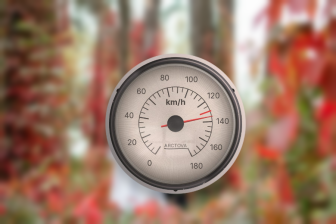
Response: 135 km/h
